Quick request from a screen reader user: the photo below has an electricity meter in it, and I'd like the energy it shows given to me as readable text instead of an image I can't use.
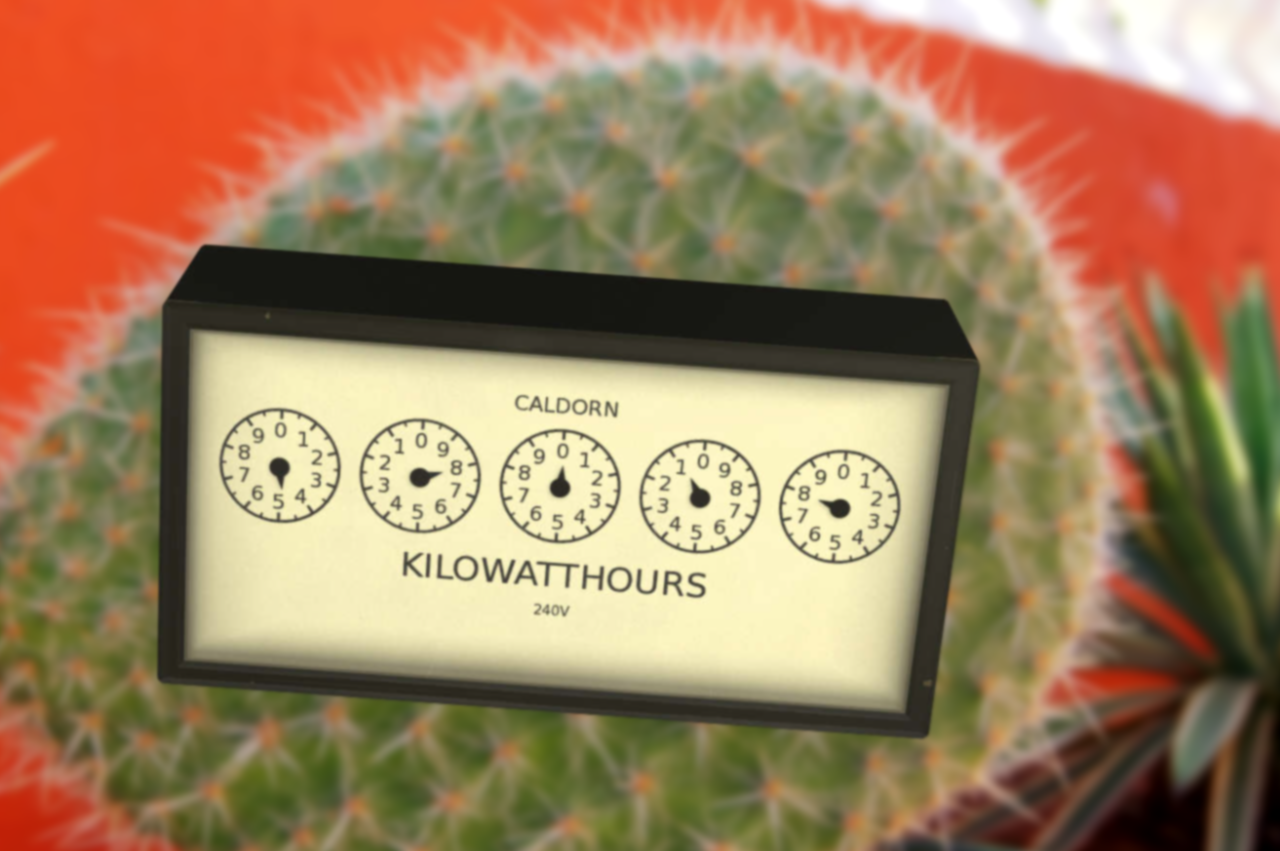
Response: 48008 kWh
